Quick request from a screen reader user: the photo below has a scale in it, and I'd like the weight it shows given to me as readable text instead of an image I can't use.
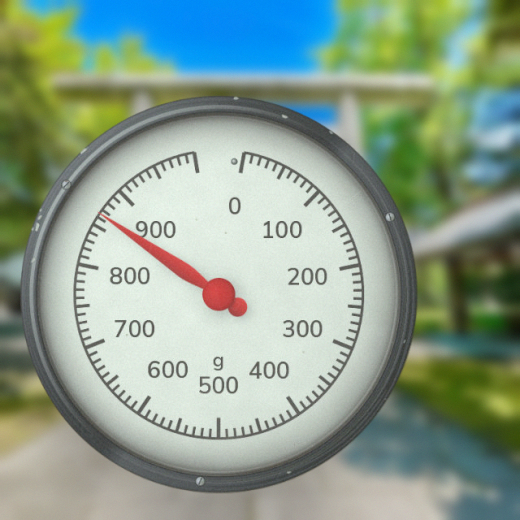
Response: 865 g
